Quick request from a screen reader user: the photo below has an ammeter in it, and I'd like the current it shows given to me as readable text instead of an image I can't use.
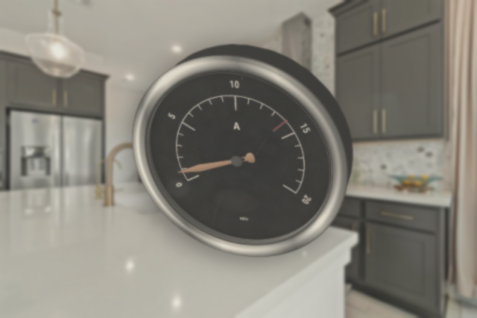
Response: 1 A
